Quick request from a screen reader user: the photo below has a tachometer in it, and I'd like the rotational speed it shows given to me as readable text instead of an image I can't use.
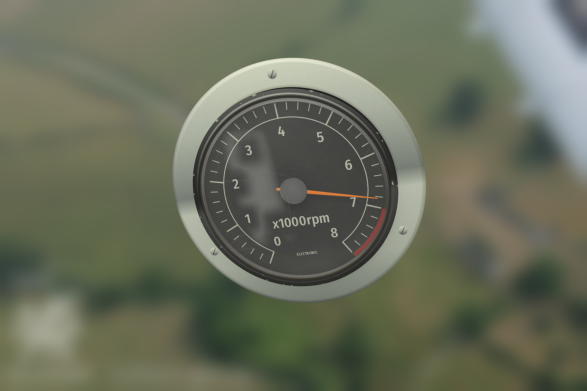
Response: 6800 rpm
